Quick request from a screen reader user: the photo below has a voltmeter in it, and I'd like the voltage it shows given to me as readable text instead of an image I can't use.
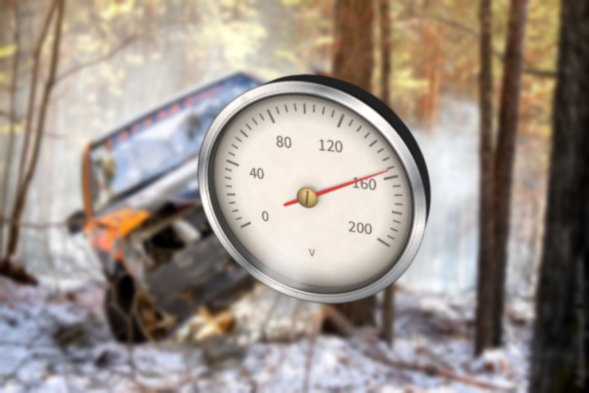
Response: 155 V
